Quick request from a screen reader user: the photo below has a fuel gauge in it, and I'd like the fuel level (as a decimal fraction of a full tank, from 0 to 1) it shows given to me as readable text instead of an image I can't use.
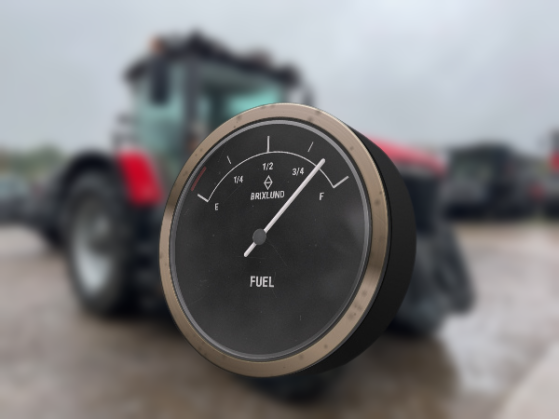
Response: 0.875
